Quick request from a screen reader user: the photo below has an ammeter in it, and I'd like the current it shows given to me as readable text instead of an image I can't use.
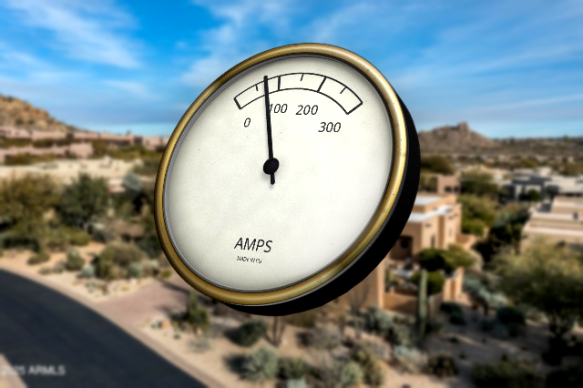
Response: 75 A
